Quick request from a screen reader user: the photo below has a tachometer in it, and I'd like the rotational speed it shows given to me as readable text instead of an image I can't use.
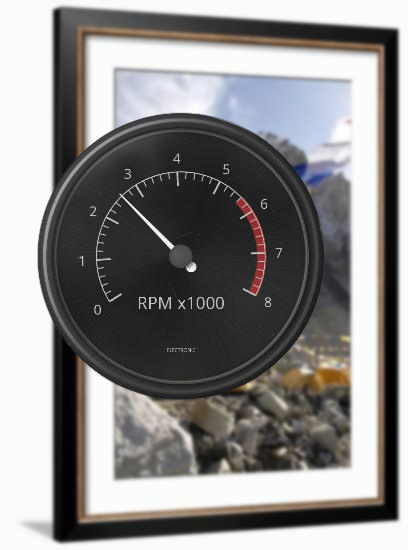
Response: 2600 rpm
